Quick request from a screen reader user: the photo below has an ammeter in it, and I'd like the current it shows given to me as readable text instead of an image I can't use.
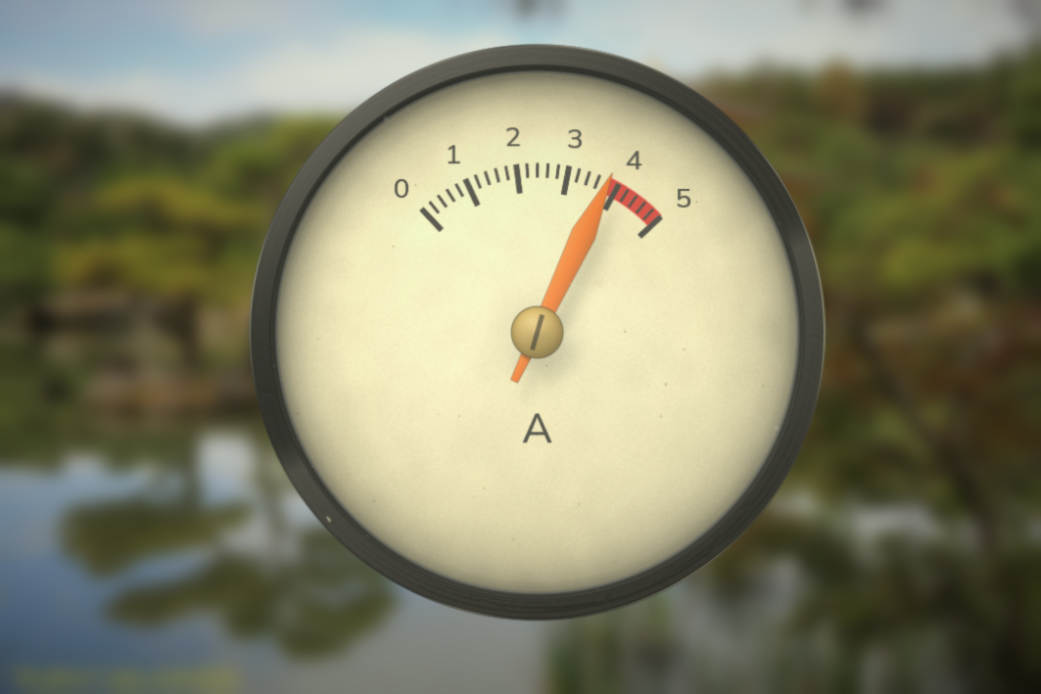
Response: 3.8 A
